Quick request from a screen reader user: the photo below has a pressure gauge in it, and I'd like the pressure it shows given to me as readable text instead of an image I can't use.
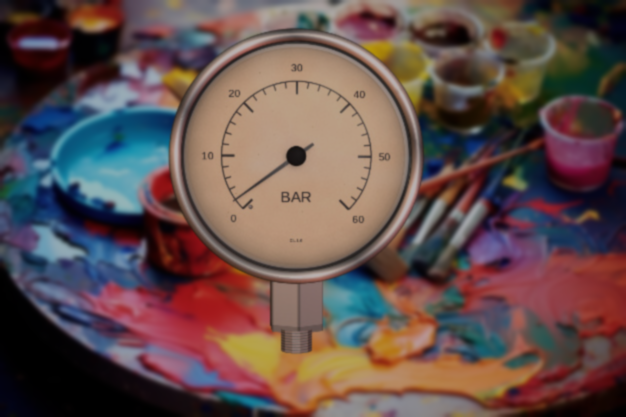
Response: 2 bar
